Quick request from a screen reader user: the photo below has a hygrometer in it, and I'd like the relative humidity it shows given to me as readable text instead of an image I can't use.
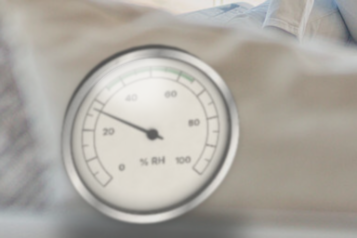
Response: 27.5 %
